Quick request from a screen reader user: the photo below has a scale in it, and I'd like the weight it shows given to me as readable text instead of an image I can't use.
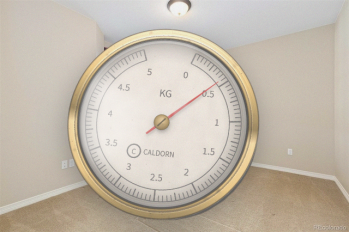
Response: 0.45 kg
